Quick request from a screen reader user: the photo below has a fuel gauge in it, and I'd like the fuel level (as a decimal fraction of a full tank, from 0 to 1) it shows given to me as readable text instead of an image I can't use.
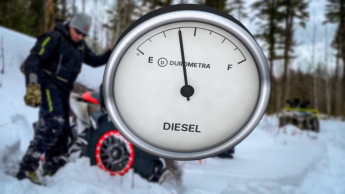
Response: 0.375
